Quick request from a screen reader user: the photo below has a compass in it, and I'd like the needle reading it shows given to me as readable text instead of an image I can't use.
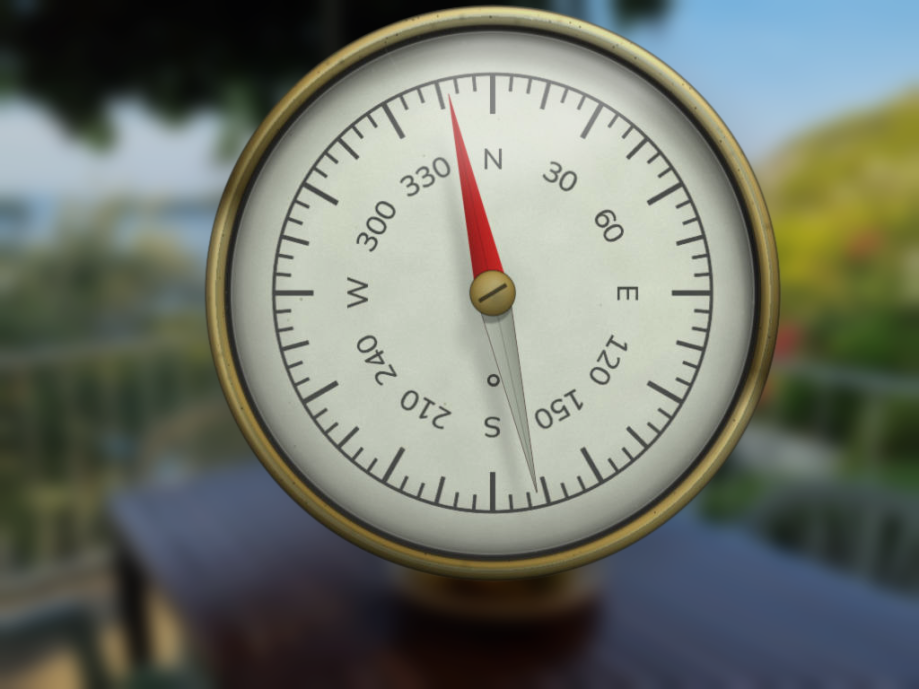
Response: 347.5 °
